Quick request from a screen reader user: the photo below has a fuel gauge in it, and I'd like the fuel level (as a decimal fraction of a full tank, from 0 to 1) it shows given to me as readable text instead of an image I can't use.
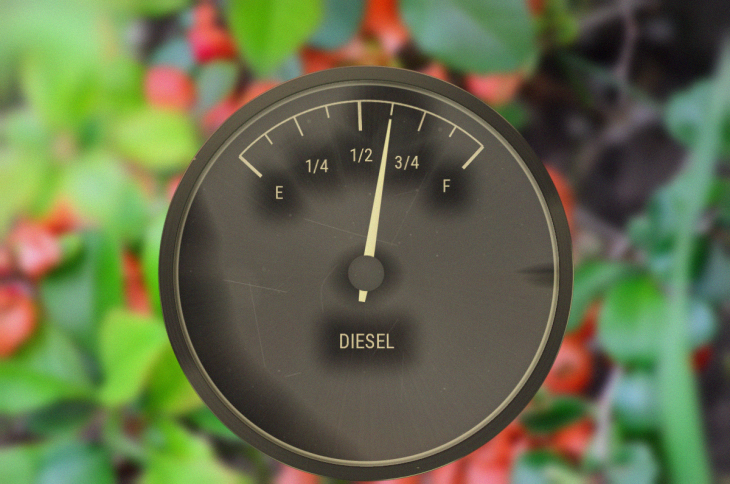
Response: 0.625
